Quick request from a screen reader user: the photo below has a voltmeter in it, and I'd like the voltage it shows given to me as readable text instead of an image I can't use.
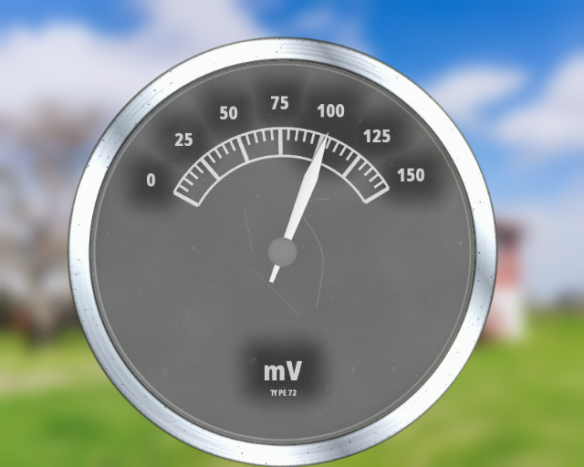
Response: 102.5 mV
